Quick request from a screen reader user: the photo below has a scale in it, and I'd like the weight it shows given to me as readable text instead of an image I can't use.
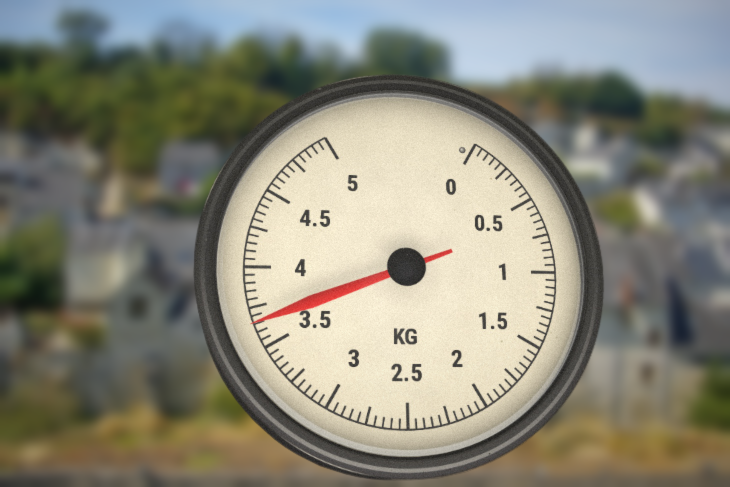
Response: 3.65 kg
